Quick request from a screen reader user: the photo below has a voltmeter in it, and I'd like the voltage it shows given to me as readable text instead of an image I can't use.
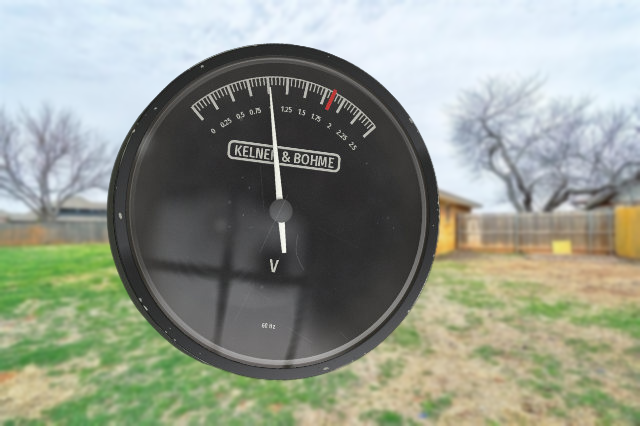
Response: 1 V
